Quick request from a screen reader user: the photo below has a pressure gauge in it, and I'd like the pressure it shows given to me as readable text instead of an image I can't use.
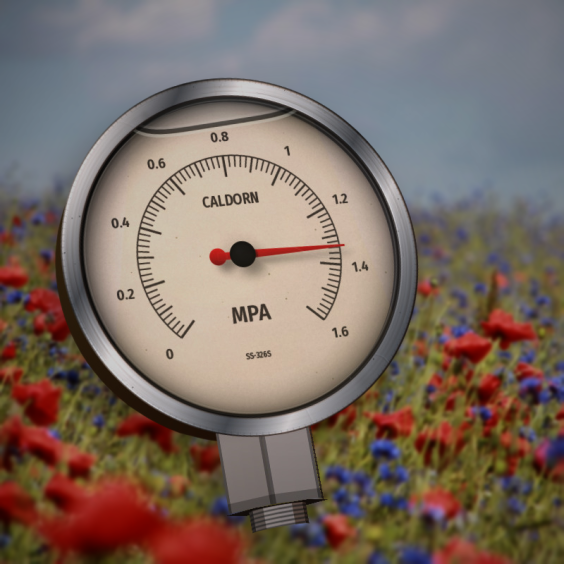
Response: 1.34 MPa
